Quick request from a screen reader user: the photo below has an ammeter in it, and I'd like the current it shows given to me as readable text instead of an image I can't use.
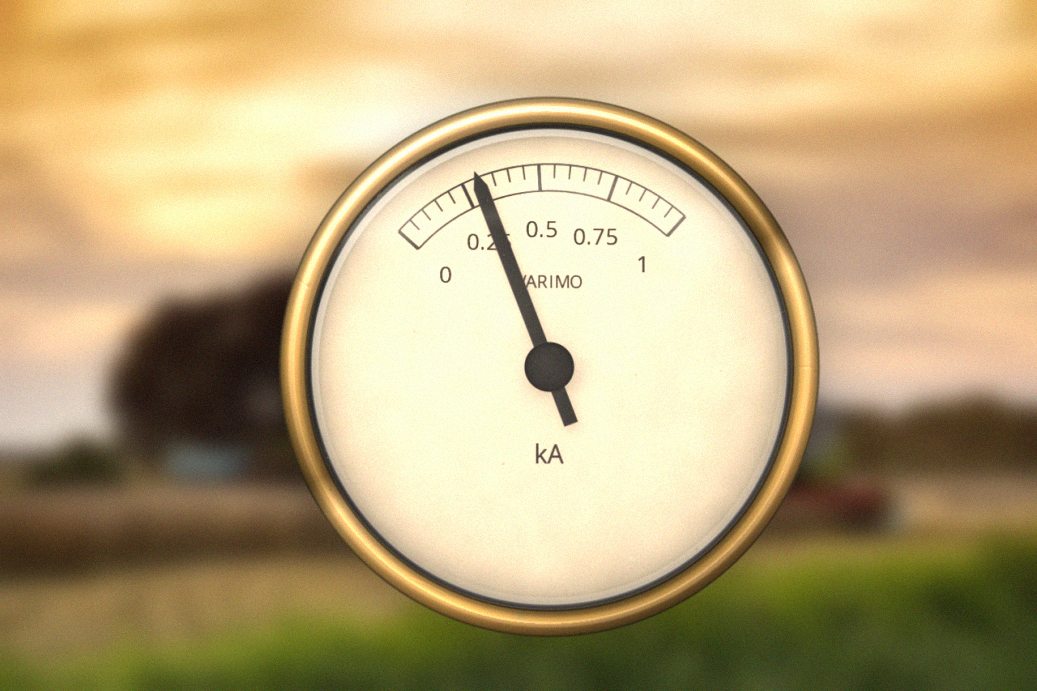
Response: 0.3 kA
